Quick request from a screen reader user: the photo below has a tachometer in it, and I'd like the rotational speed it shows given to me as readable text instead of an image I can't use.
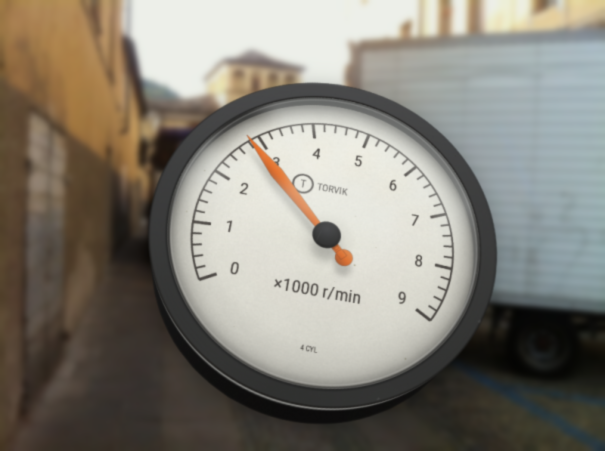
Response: 2800 rpm
